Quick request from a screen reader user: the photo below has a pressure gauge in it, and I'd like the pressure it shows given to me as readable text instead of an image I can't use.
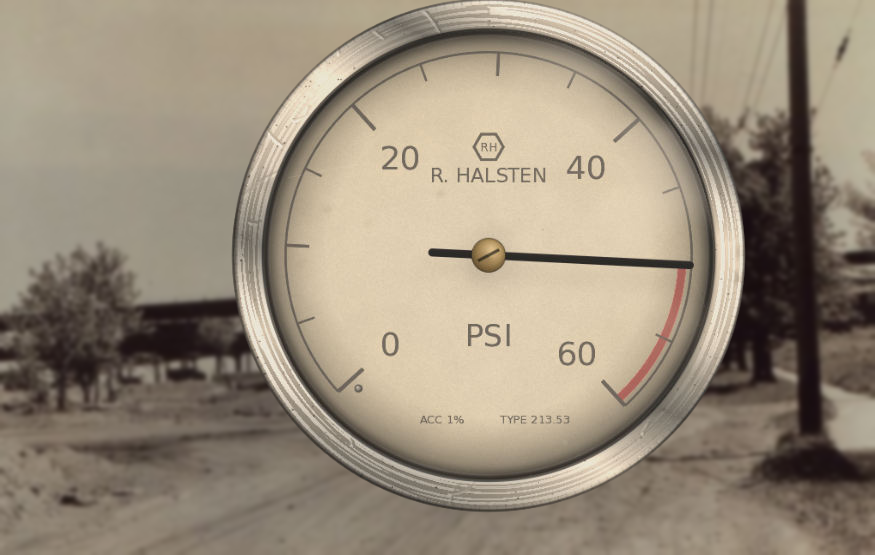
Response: 50 psi
